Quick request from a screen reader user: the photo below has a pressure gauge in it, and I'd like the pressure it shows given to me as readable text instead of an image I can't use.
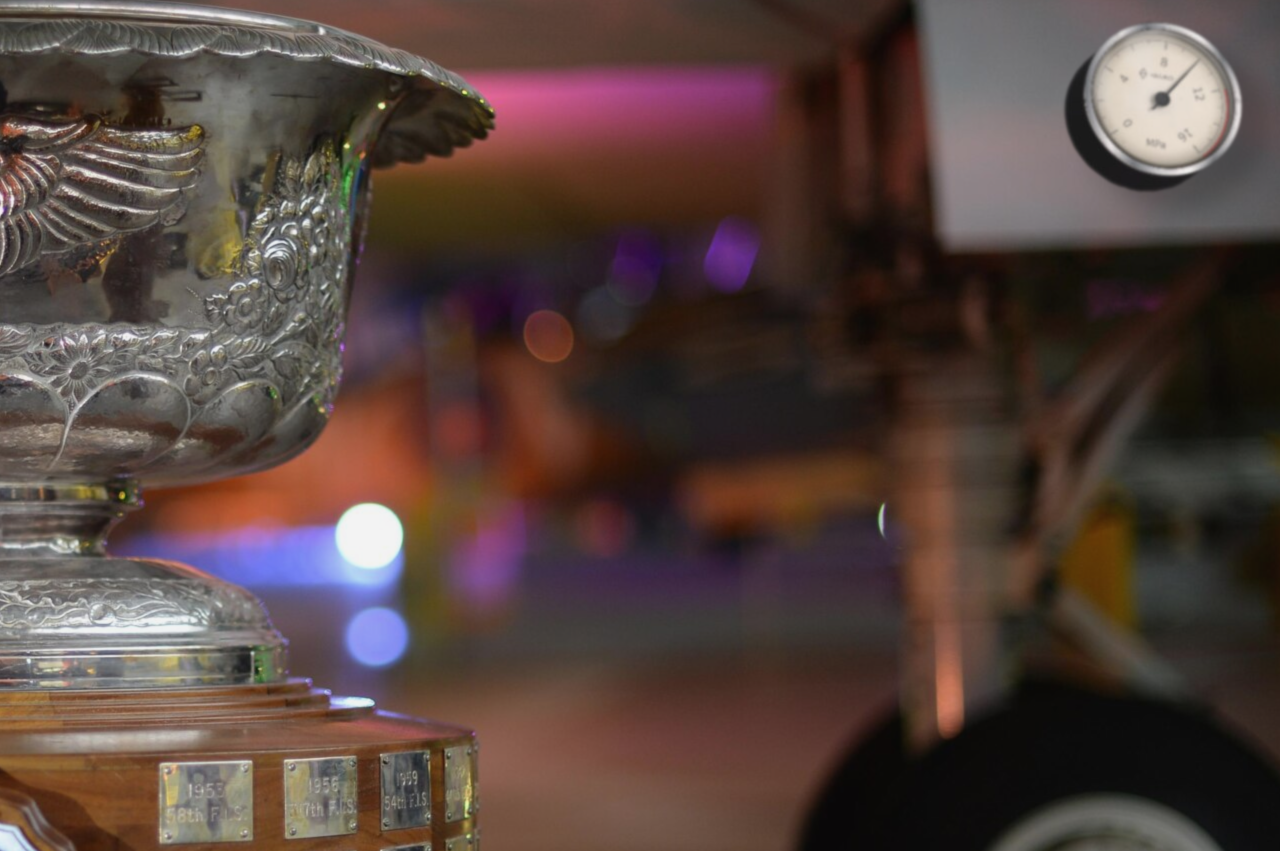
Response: 10 MPa
